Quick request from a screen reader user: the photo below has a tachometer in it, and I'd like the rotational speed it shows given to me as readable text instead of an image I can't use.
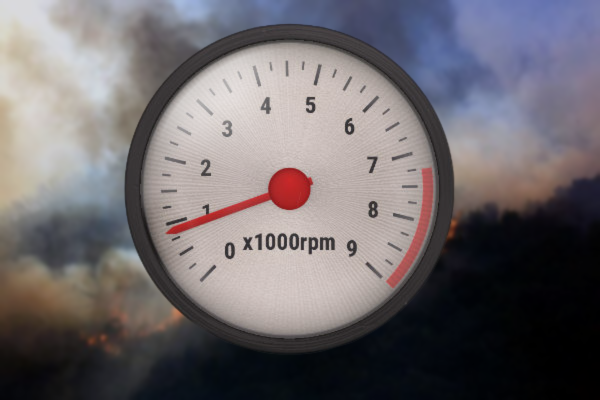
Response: 875 rpm
